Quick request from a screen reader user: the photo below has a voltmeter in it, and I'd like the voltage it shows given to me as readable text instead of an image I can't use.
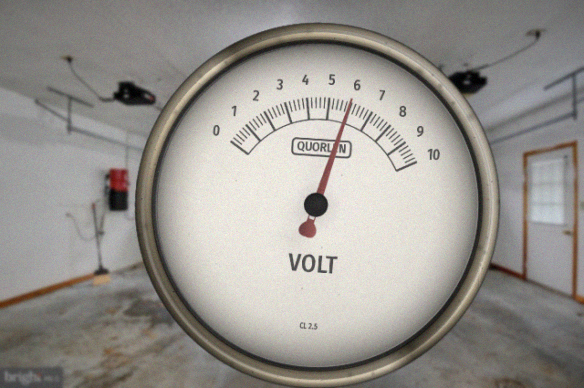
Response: 6 V
